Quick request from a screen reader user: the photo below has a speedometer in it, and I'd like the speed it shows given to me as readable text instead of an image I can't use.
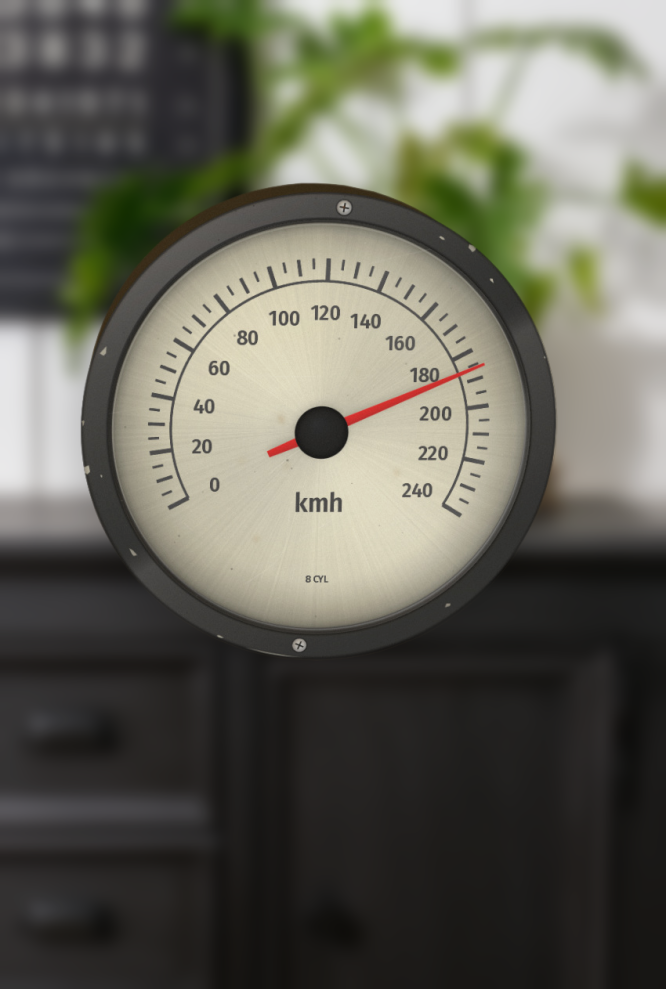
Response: 185 km/h
